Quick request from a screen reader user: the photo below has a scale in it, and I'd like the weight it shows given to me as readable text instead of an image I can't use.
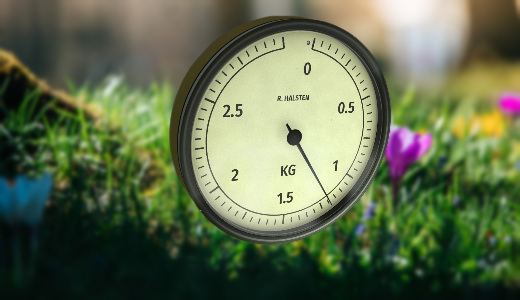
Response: 1.2 kg
